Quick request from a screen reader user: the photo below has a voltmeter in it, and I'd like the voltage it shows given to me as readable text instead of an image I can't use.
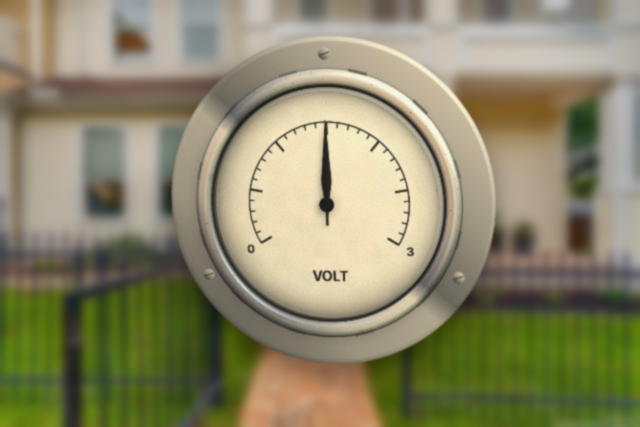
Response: 1.5 V
